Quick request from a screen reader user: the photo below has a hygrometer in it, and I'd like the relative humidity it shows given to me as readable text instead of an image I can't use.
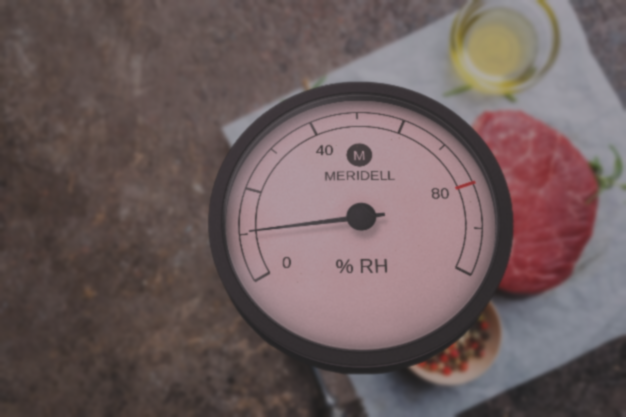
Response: 10 %
